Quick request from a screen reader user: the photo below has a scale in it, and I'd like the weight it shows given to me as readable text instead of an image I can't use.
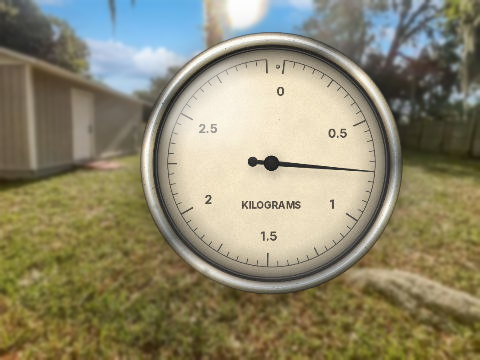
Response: 0.75 kg
